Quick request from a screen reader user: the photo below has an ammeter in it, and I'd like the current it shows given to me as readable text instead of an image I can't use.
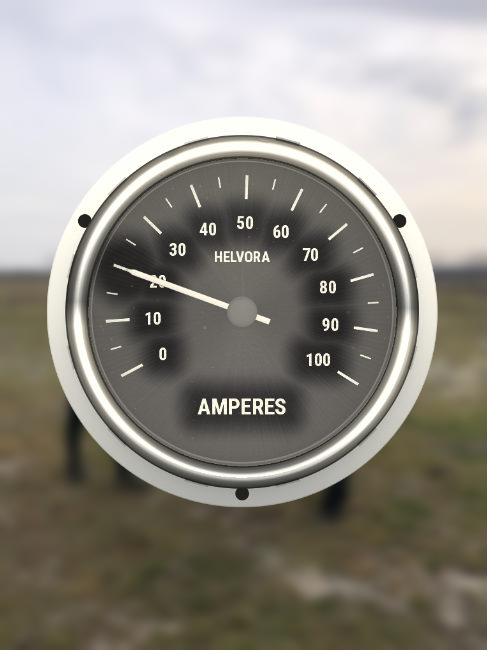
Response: 20 A
